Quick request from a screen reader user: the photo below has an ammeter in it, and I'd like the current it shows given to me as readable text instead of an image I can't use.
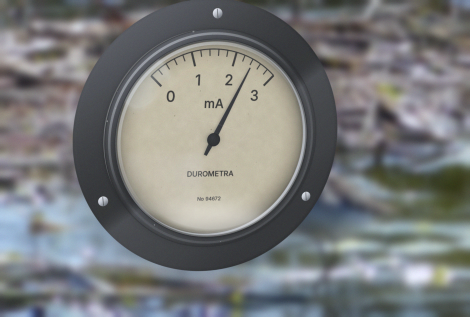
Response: 2.4 mA
